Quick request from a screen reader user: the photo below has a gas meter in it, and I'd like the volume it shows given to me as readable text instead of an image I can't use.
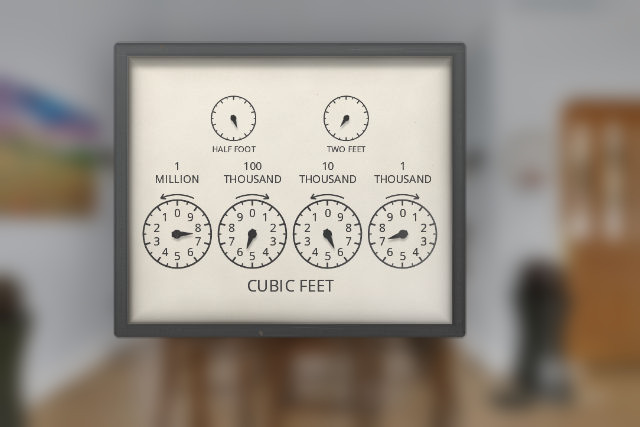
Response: 755700 ft³
